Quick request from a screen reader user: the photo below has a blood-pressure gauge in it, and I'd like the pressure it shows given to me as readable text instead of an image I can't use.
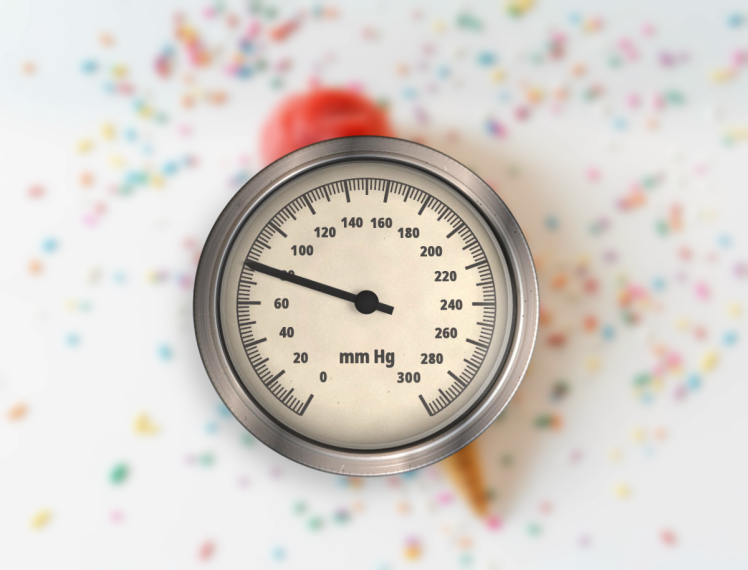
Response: 78 mmHg
